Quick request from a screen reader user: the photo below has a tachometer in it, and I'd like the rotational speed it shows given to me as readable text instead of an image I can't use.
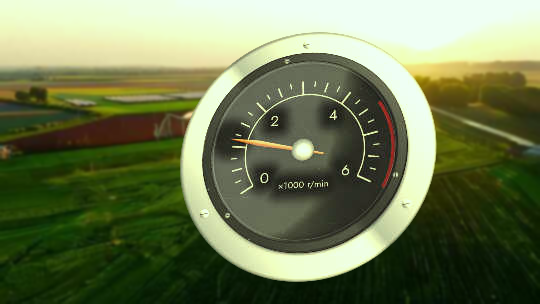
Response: 1125 rpm
